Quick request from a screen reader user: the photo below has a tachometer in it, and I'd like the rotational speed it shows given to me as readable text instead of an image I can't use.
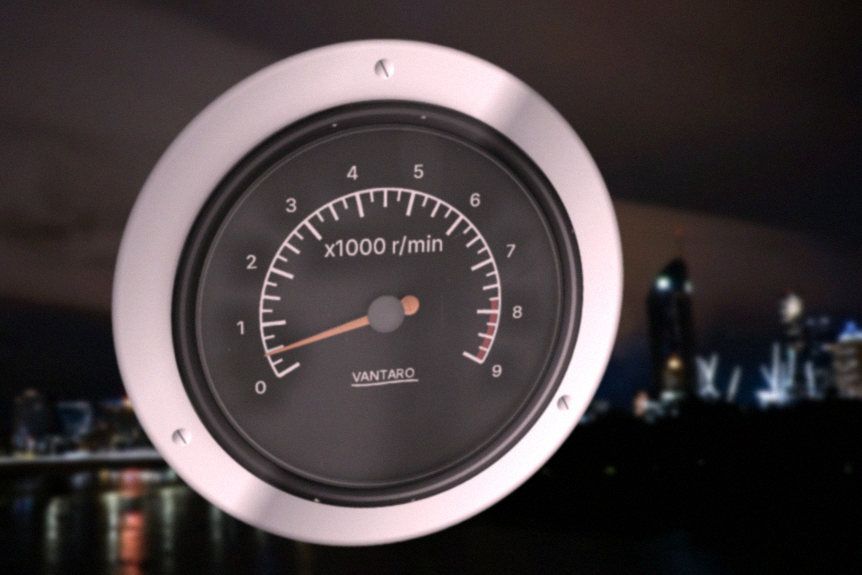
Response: 500 rpm
